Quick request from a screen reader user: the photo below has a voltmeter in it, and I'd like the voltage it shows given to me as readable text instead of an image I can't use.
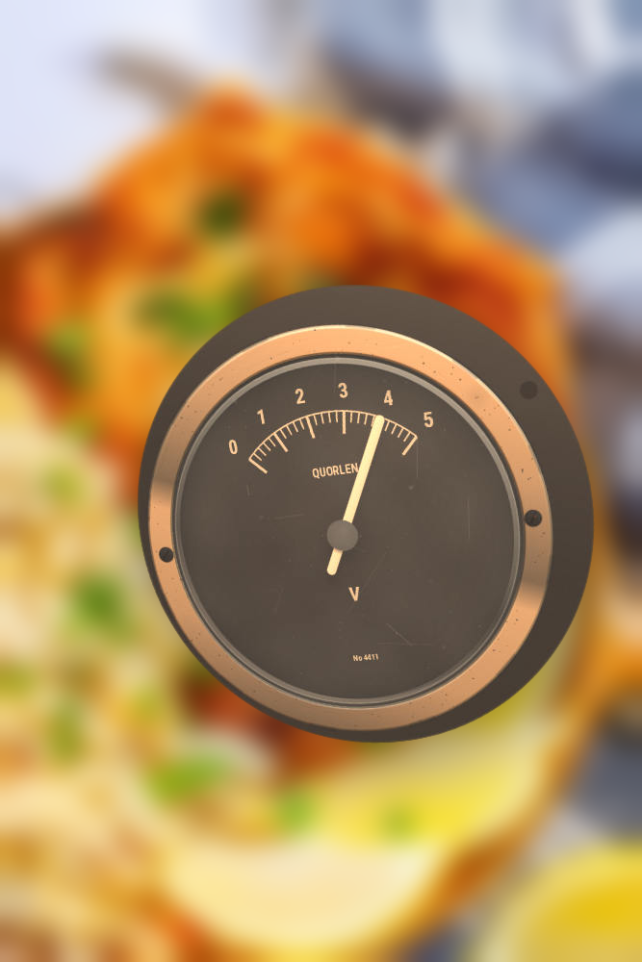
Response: 4 V
